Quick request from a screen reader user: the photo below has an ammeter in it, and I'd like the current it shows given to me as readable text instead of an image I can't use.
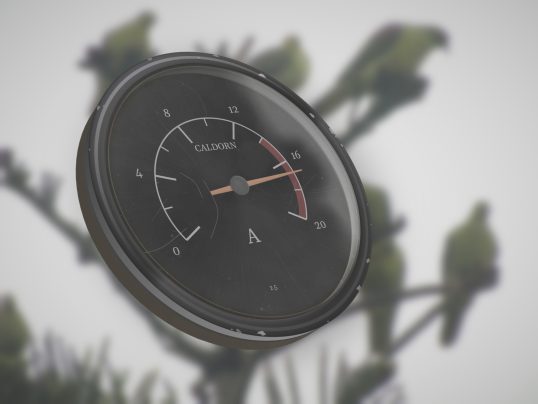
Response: 17 A
